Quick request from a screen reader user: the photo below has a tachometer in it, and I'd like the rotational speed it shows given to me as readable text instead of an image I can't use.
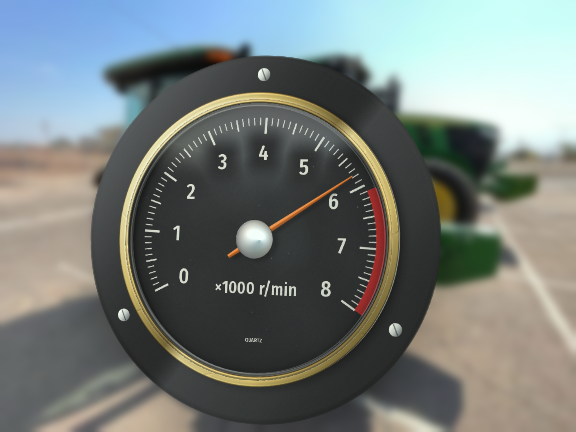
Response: 5800 rpm
